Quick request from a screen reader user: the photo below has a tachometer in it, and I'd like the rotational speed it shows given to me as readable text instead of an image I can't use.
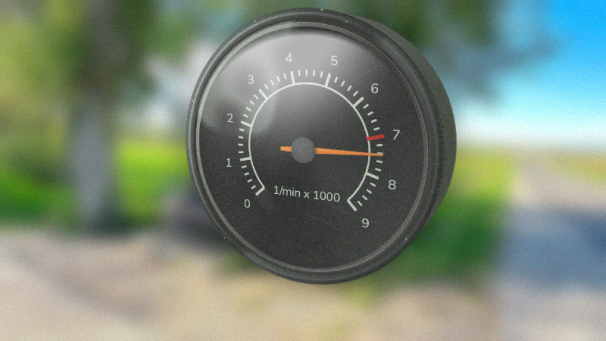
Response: 7400 rpm
